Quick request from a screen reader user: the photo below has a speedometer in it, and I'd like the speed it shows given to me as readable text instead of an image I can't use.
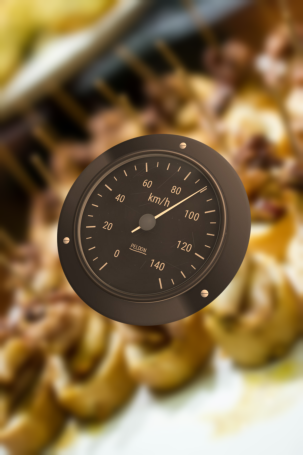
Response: 90 km/h
